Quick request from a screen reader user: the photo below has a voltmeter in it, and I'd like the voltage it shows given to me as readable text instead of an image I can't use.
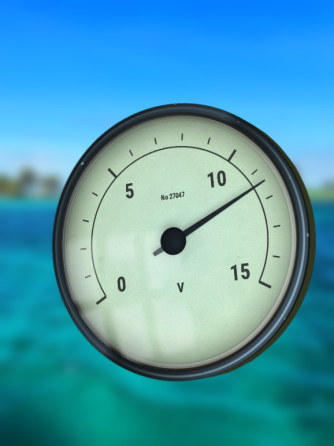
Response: 11.5 V
